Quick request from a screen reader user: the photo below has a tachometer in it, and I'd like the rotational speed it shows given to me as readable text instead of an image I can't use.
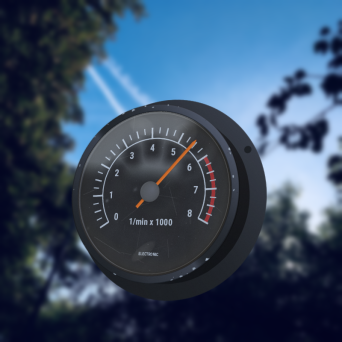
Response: 5500 rpm
